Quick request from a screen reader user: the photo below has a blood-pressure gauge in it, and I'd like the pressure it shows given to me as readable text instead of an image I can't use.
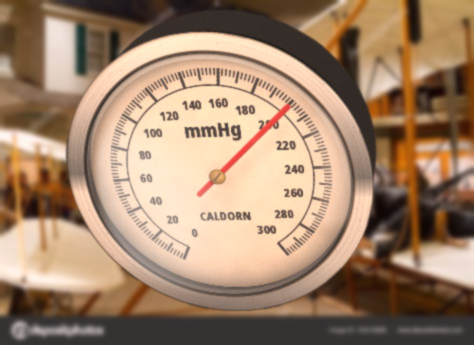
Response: 200 mmHg
